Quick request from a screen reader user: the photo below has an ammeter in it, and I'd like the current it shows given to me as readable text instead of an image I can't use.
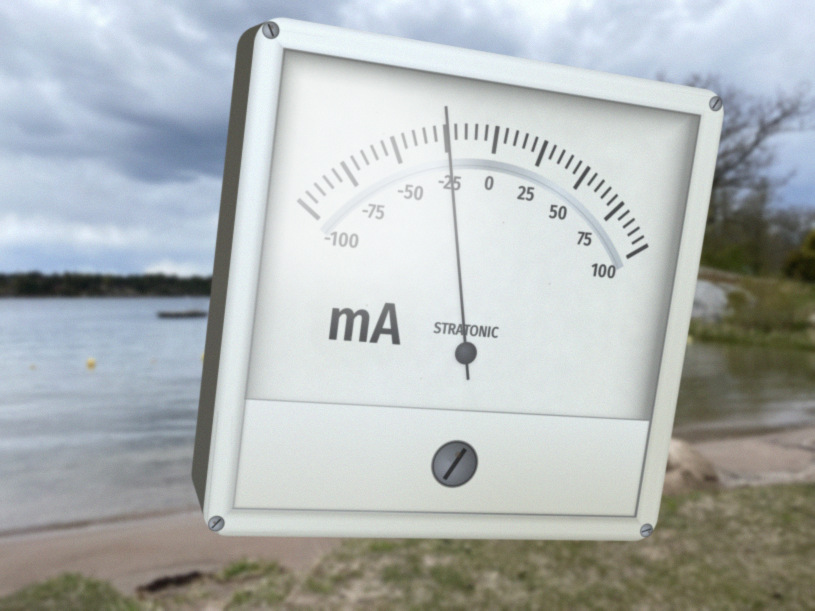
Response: -25 mA
